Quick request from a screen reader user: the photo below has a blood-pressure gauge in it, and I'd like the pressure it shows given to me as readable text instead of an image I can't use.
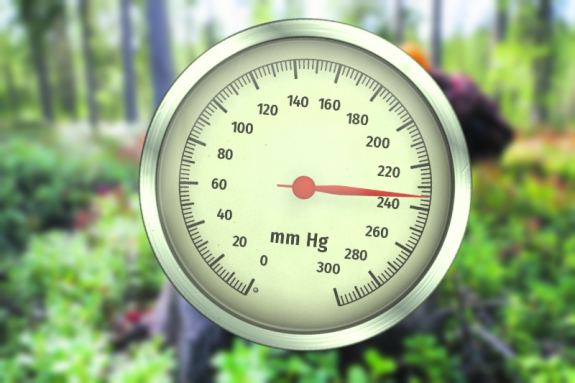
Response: 234 mmHg
